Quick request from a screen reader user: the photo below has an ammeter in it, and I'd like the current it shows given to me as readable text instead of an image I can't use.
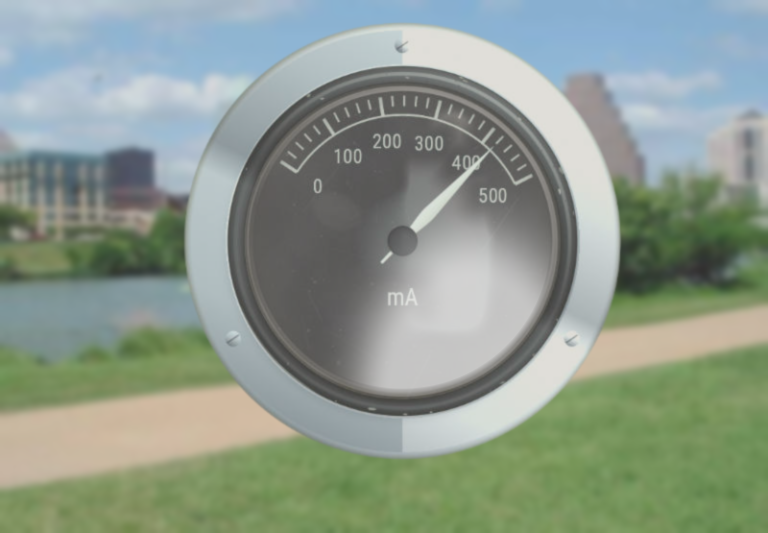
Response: 420 mA
